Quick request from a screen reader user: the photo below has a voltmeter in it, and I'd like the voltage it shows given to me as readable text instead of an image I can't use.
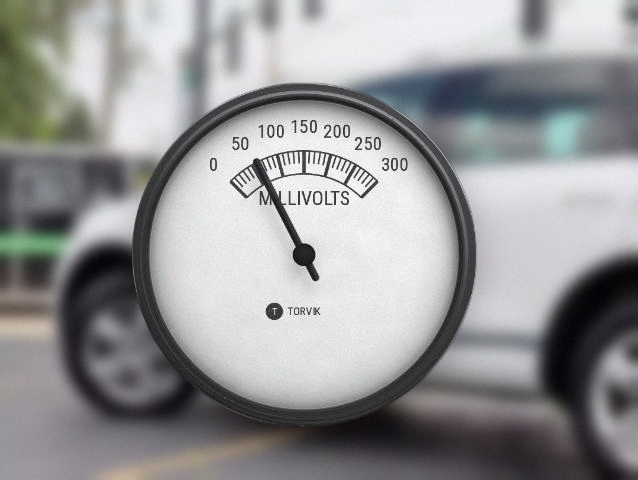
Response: 60 mV
